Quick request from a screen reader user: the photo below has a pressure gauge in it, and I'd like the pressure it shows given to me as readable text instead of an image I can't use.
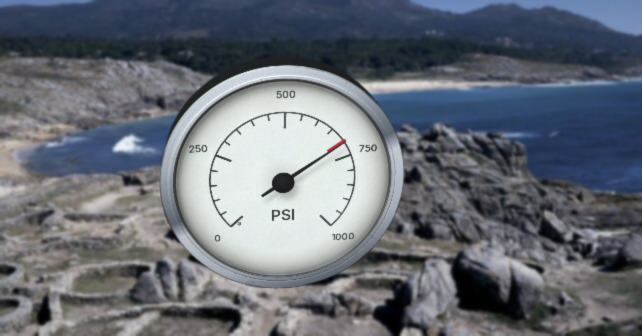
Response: 700 psi
